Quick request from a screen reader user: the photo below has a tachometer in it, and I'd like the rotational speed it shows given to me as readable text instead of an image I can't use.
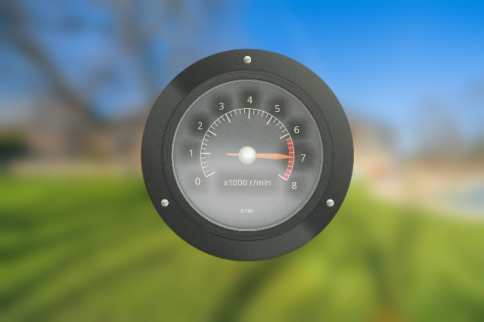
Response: 7000 rpm
